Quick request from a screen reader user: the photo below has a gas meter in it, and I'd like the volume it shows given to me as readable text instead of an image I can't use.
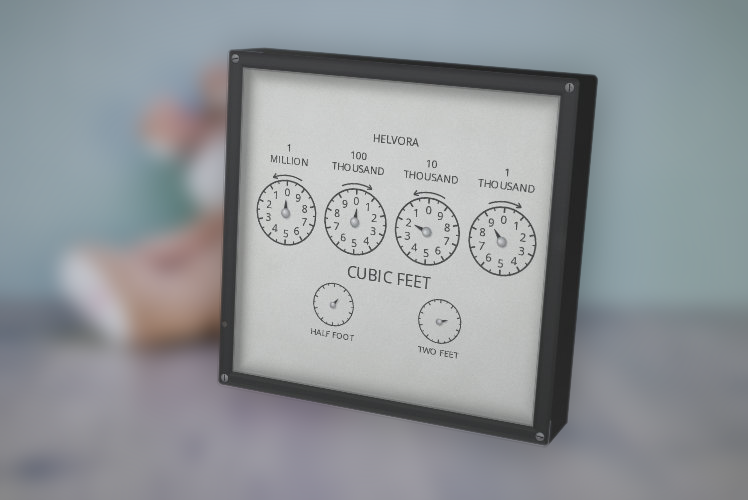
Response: 1900 ft³
